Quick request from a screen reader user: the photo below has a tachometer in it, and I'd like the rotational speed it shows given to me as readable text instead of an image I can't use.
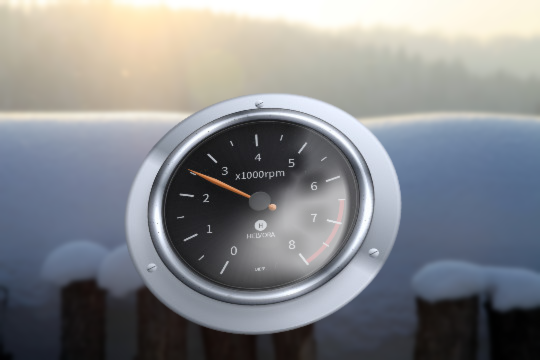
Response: 2500 rpm
